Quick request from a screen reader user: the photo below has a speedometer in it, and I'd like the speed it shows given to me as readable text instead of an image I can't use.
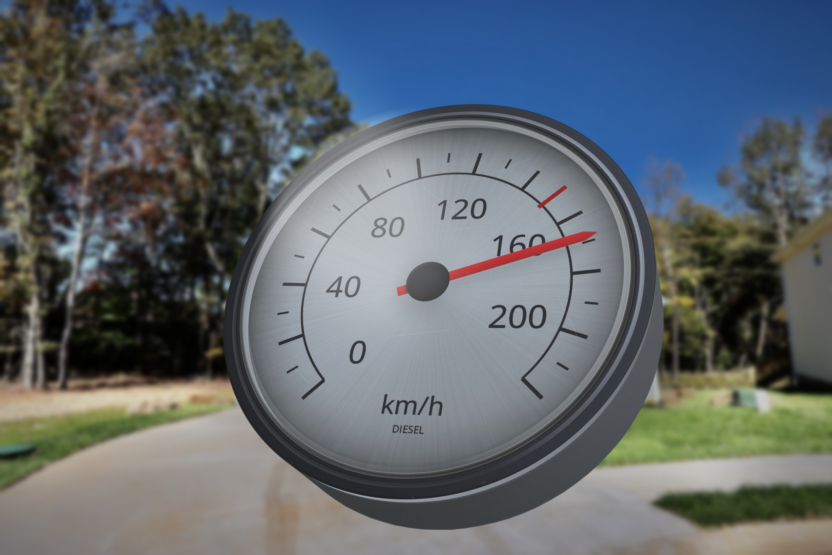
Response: 170 km/h
